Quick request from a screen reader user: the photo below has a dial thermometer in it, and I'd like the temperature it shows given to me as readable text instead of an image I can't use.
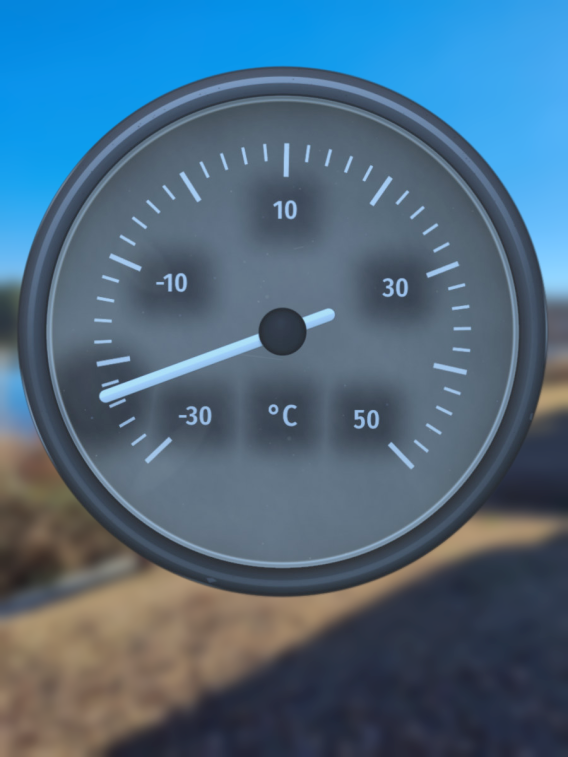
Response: -23 °C
